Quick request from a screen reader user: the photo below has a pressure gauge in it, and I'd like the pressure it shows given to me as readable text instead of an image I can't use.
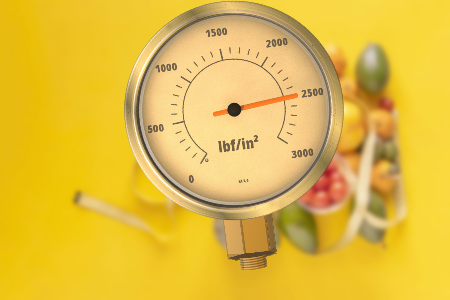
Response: 2500 psi
